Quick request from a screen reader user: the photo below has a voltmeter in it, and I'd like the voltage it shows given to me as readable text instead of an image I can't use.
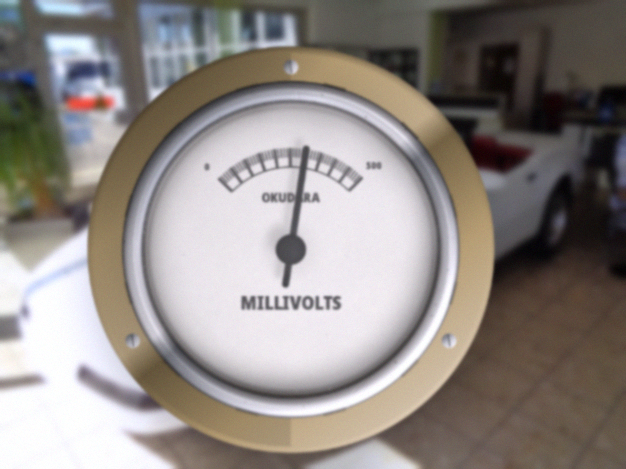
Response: 300 mV
